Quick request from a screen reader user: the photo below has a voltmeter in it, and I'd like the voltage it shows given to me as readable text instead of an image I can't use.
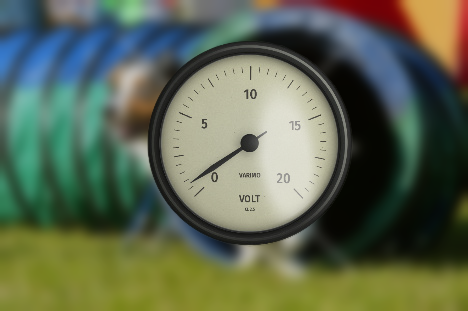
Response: 0.75 V
